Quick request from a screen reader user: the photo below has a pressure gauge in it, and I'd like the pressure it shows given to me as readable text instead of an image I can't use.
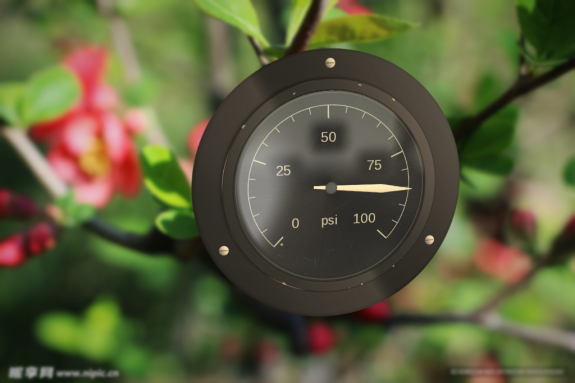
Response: 85 psi
